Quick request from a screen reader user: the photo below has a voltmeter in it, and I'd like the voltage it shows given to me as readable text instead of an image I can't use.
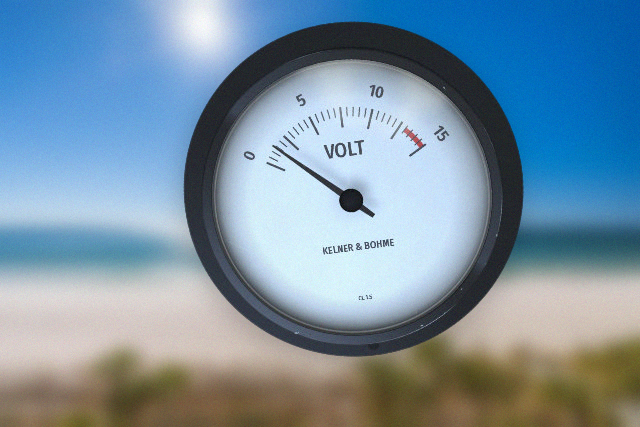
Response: 1.5 V
